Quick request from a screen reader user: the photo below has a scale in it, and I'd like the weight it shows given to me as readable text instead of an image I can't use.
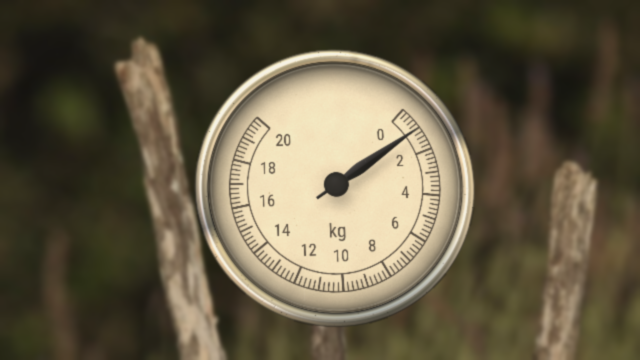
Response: 1 kg
